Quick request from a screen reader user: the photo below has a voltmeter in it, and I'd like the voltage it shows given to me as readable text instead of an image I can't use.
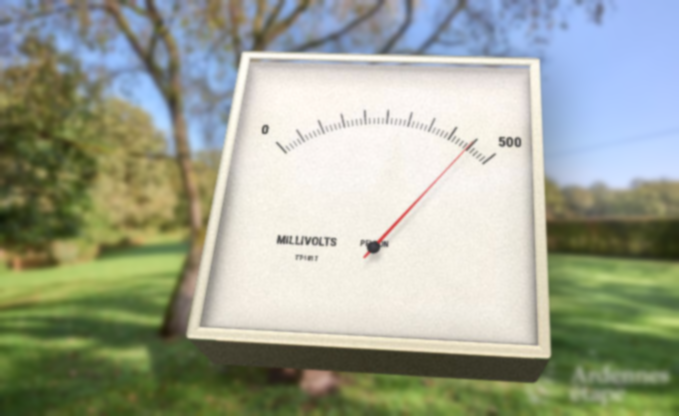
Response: 450 mV
